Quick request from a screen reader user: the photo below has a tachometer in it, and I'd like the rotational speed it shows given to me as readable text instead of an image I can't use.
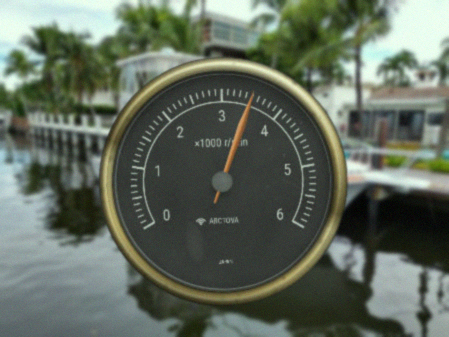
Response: 3500 rpm
